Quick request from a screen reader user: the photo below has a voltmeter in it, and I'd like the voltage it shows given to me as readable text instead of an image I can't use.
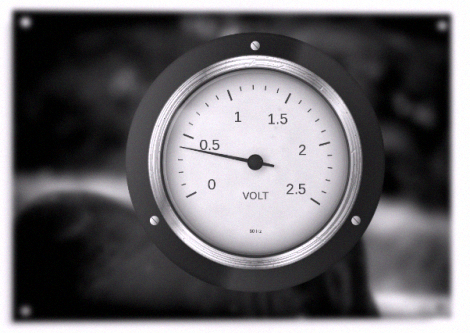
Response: 0.4 V
